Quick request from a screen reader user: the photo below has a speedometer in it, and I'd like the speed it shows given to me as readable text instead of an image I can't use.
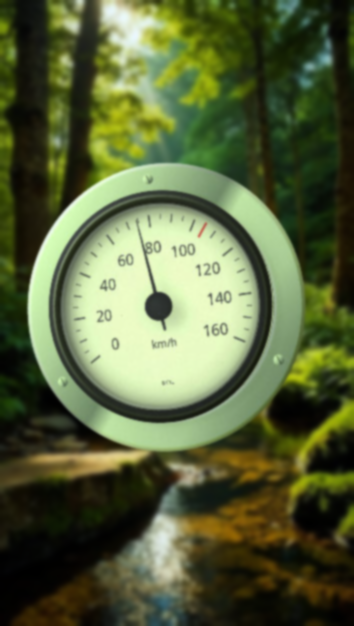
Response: 75 km/h
